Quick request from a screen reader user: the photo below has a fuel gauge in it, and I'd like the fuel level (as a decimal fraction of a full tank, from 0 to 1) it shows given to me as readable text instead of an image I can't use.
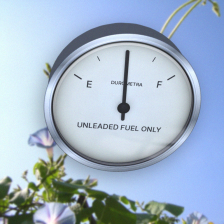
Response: 0.5
